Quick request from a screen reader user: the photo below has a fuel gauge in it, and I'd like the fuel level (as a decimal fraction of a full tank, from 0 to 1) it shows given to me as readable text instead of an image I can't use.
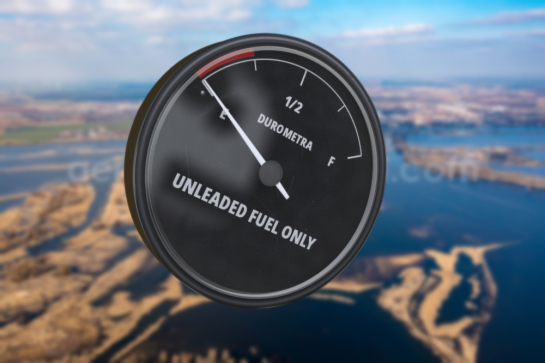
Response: 0
